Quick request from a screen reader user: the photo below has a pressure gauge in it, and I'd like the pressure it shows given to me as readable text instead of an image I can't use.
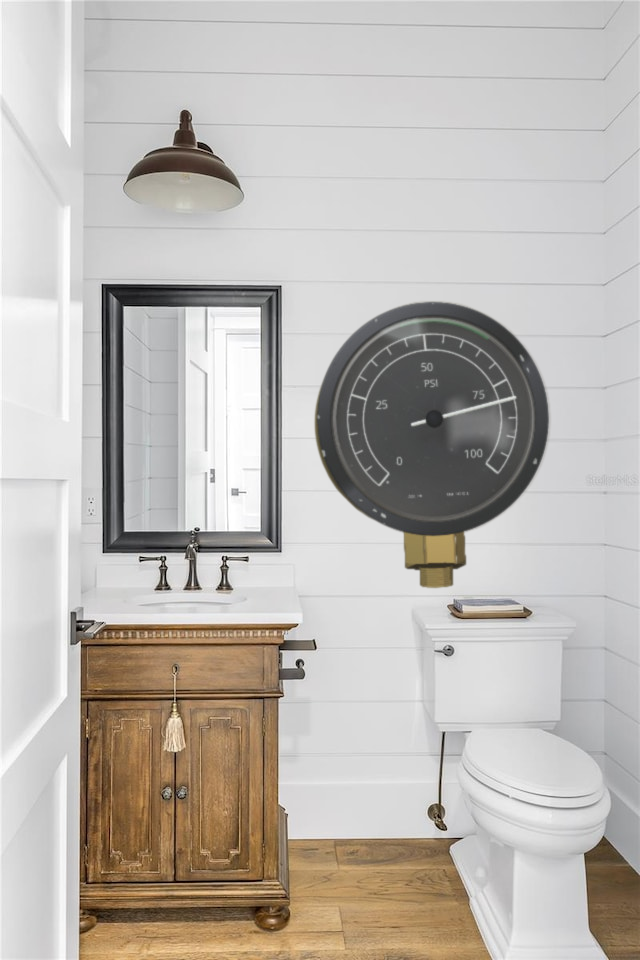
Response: 80 psi
